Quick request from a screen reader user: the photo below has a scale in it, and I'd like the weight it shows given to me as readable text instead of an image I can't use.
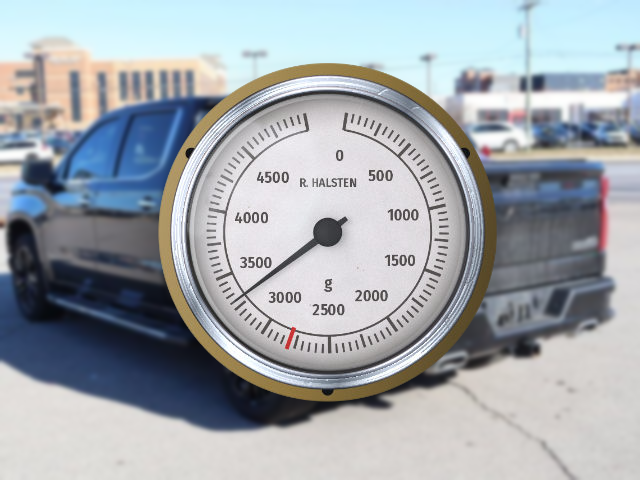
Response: 3300 g
